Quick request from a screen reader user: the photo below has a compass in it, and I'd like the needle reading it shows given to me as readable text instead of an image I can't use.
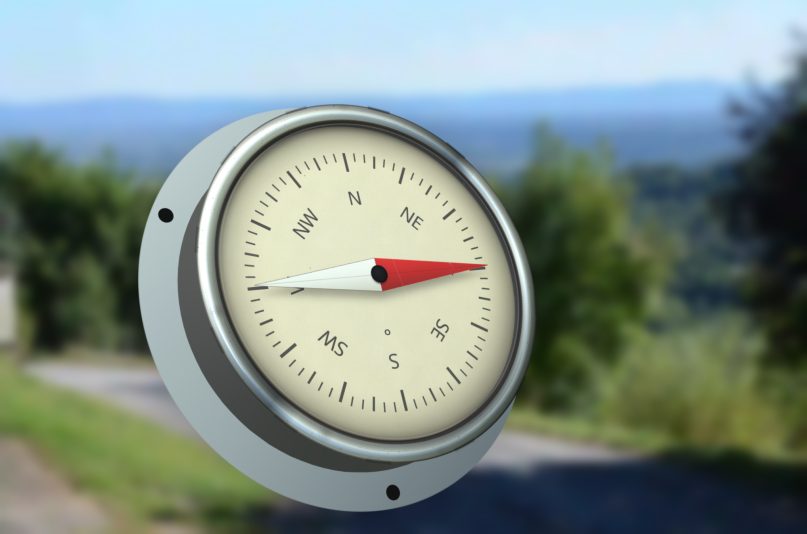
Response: 90 °
